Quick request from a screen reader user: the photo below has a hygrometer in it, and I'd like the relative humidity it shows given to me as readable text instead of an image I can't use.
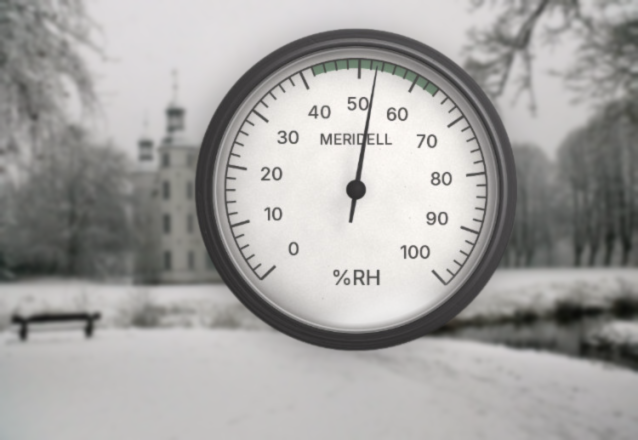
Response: 53 %
